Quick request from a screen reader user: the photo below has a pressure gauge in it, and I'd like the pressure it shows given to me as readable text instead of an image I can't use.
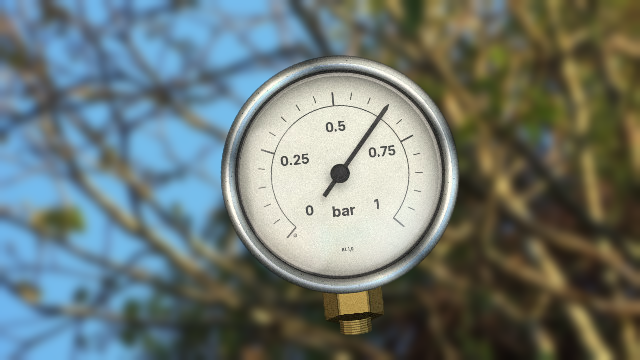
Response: 0.65 bar
